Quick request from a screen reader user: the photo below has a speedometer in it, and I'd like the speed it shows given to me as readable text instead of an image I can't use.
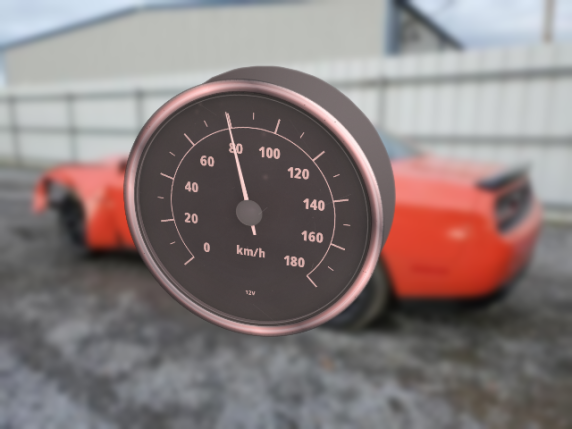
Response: 80 km/h
